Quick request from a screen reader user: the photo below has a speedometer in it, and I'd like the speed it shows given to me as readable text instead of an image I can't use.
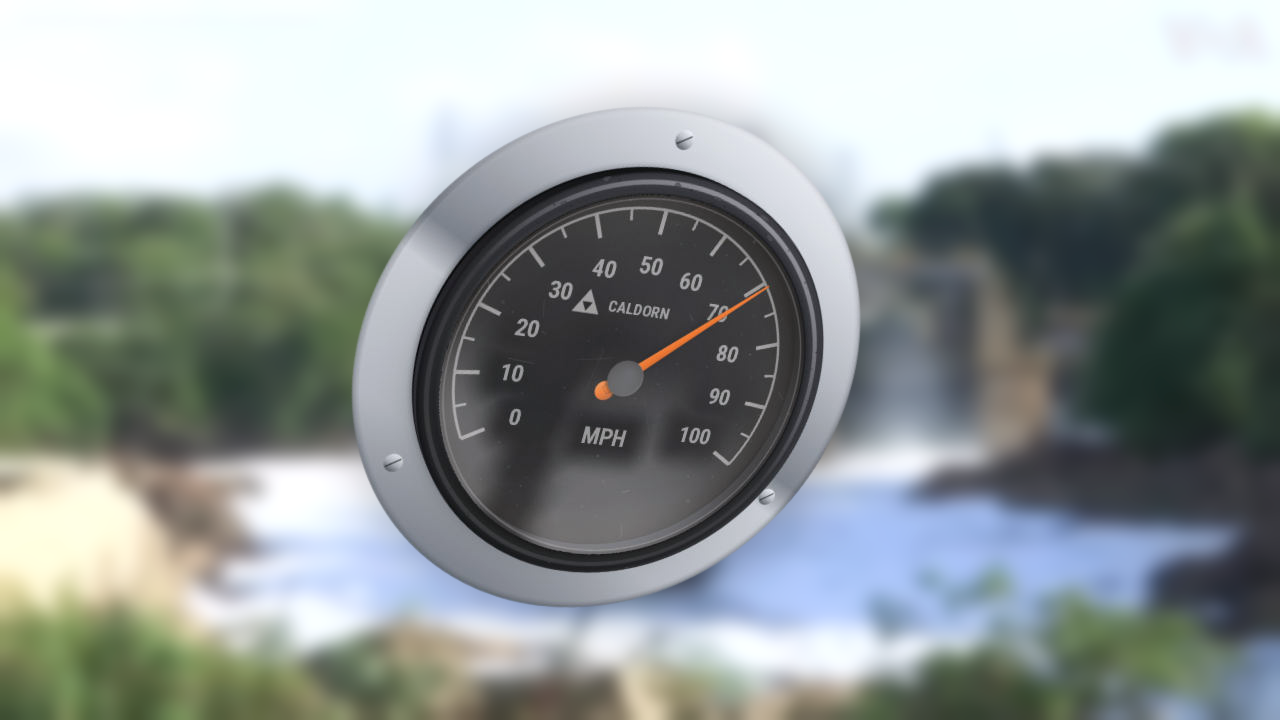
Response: 70 mph
